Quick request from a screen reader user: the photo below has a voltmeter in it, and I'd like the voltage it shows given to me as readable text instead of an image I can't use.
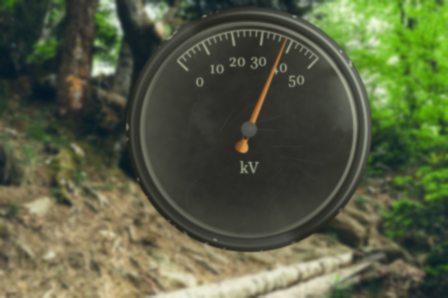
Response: 38 kV
